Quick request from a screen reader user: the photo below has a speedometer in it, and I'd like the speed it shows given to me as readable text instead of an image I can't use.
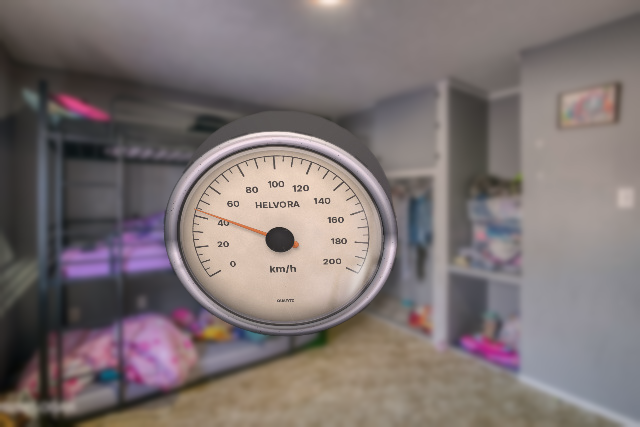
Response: 45 km/h
